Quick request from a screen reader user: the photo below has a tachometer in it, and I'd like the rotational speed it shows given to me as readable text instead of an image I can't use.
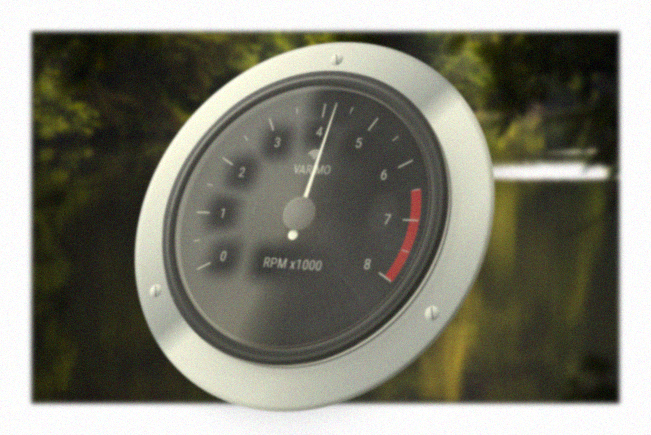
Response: 4250 rpm
